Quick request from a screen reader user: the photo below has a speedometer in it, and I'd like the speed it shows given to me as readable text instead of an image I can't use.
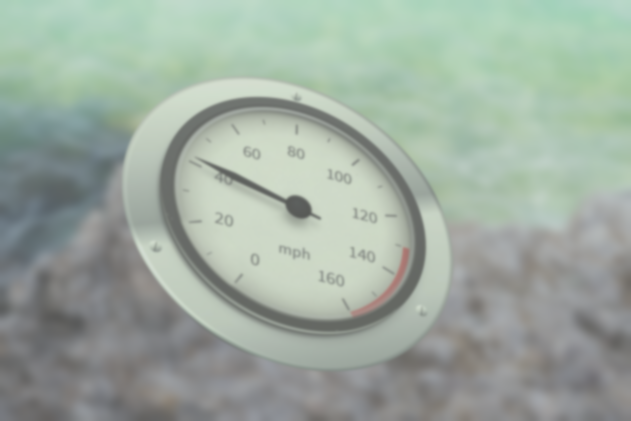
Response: 40 mph
